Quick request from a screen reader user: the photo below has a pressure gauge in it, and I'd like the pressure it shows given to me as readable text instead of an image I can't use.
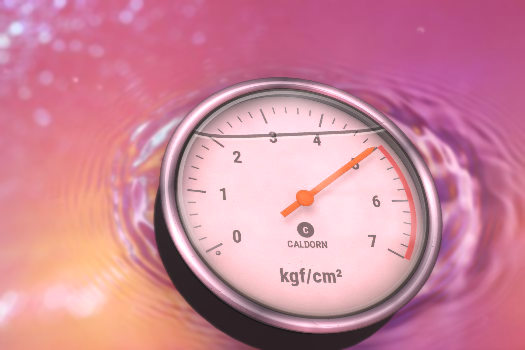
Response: 5 kg/cm²
